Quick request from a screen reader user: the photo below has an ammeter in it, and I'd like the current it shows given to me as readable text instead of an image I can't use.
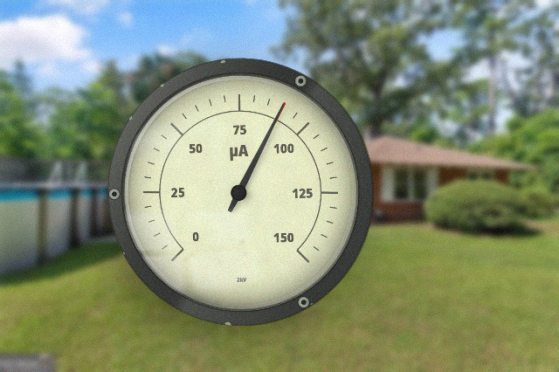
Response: 90 µA
